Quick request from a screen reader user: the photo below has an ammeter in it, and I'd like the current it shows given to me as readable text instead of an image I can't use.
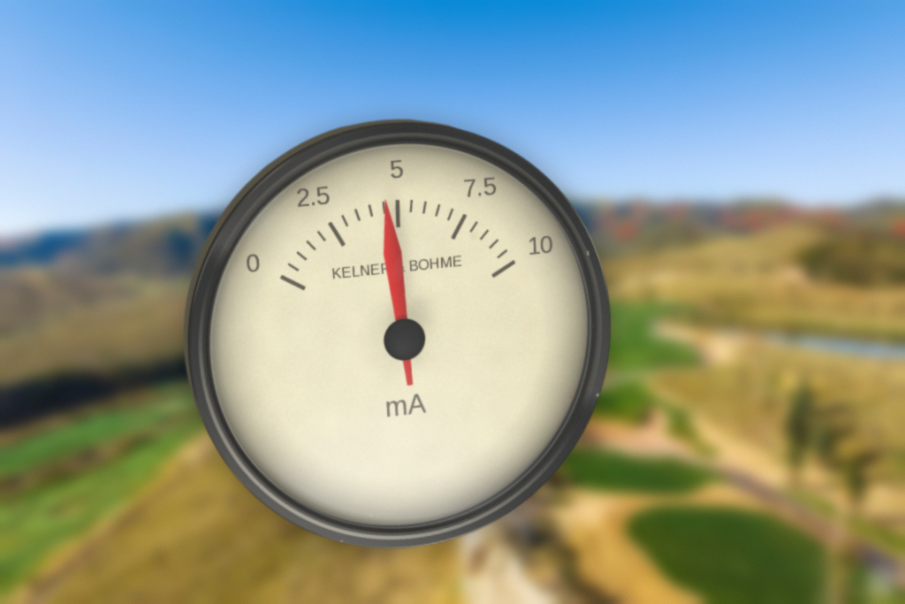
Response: 4.5 mA
